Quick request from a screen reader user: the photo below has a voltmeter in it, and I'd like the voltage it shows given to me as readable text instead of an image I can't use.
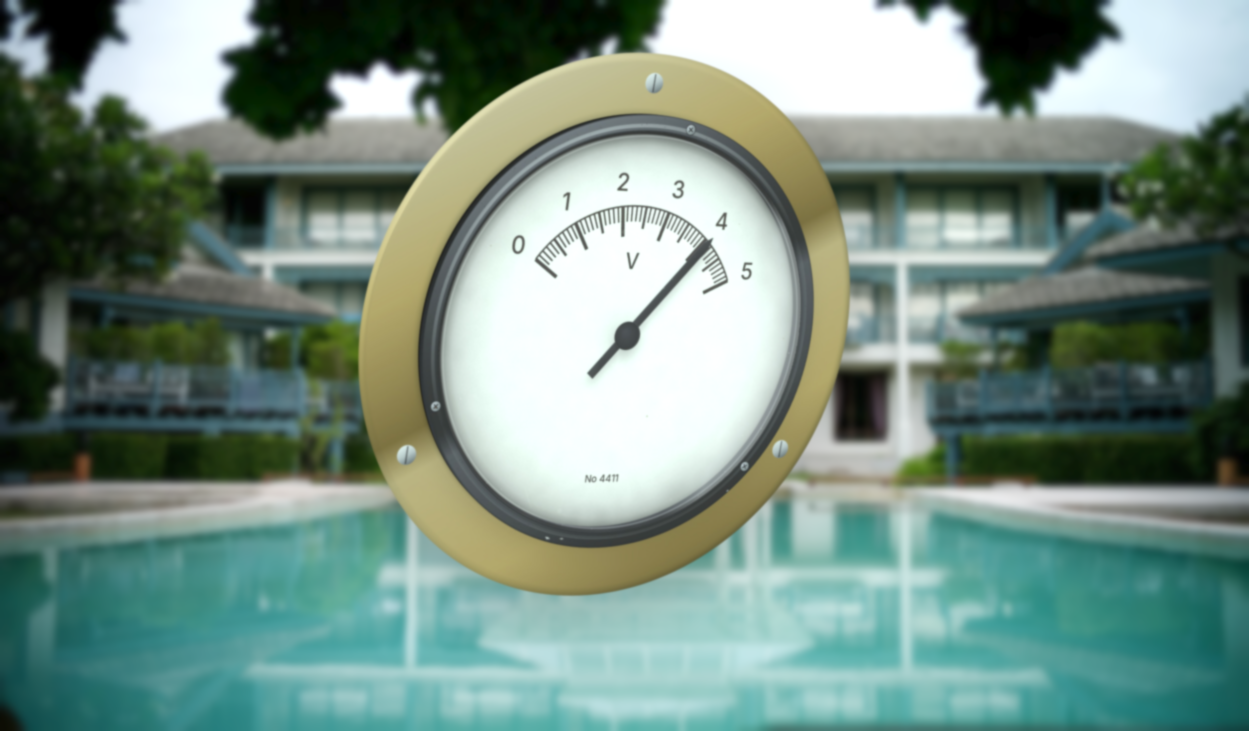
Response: 4 V
